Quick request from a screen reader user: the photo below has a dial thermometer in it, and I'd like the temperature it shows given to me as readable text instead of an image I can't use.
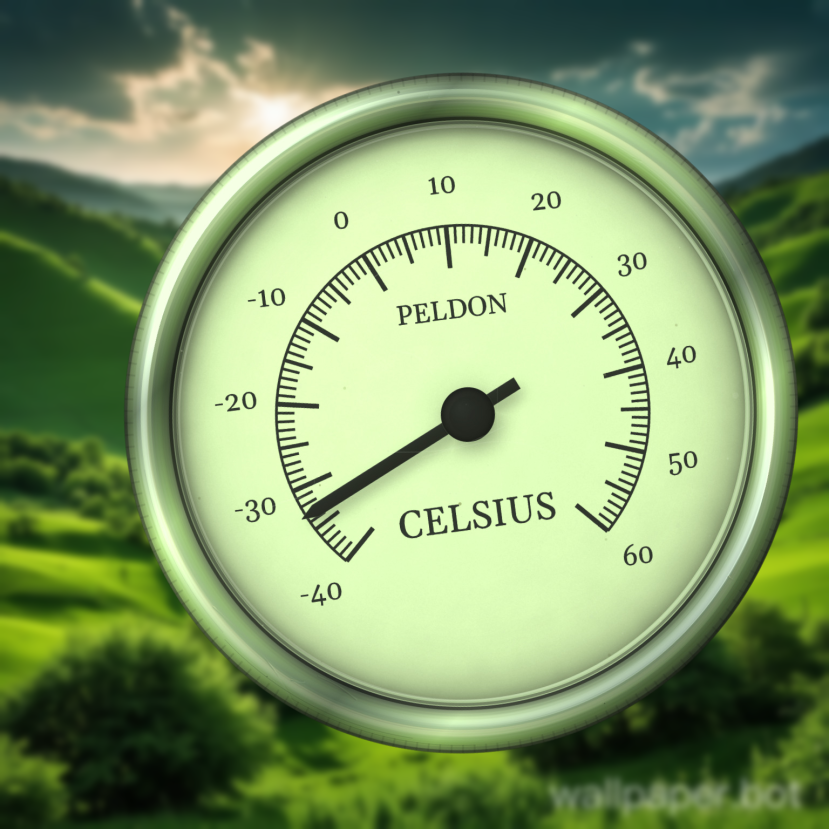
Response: -33 °C
